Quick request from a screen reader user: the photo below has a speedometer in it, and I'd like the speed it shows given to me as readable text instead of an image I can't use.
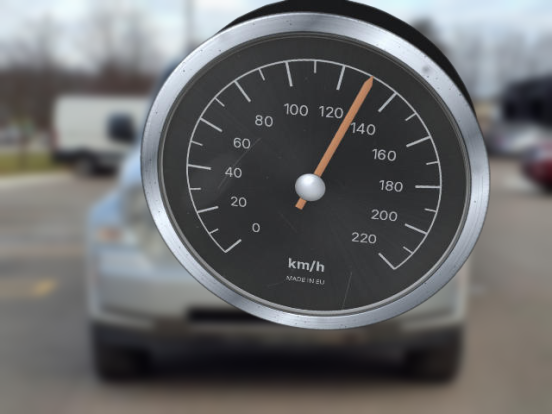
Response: 130 km/h
